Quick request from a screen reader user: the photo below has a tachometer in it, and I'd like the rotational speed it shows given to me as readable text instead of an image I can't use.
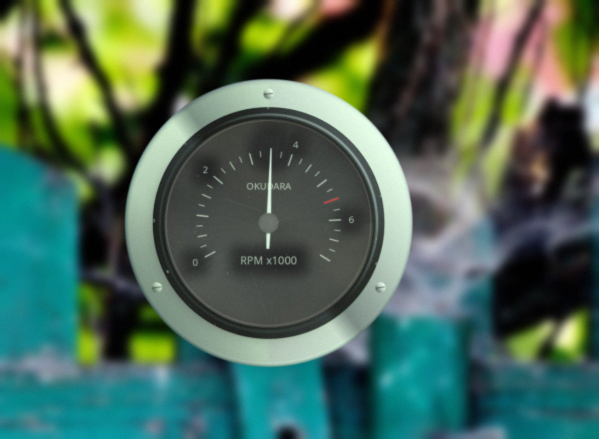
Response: 3500 rpm
